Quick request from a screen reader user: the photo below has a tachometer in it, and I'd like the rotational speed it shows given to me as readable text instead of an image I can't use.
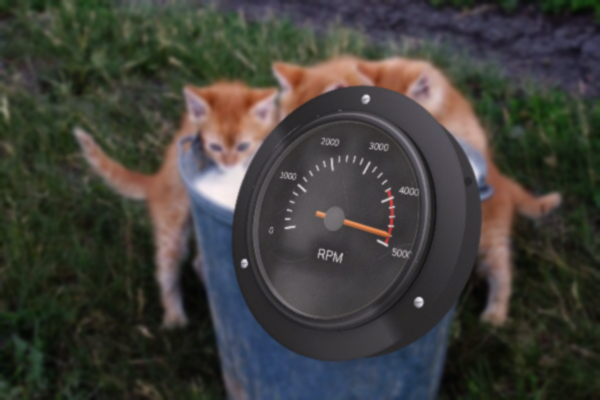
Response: 4800 rpm
